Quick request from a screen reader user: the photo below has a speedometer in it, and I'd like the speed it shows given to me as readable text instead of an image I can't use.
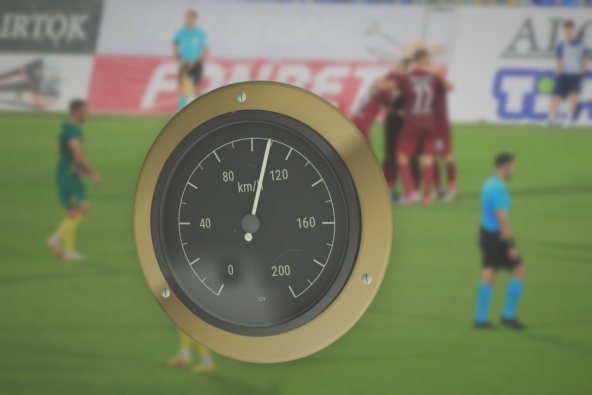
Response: 110 km/h
